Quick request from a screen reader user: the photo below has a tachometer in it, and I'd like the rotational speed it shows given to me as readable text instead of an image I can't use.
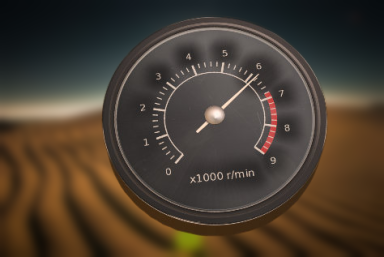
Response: 6200 rpm
